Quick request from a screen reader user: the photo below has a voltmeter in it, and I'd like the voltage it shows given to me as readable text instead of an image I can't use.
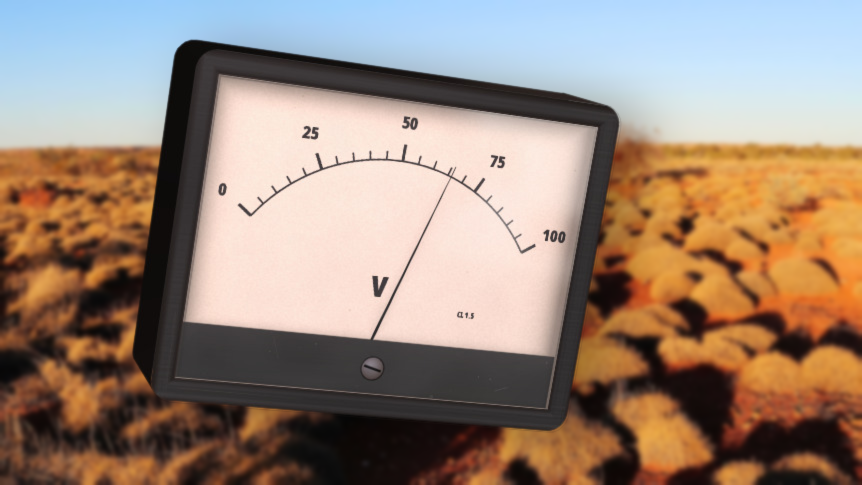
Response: 65 V
